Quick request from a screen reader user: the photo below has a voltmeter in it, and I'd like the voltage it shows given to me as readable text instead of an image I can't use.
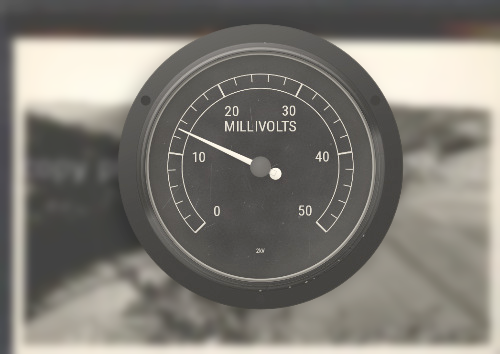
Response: 13 mV
